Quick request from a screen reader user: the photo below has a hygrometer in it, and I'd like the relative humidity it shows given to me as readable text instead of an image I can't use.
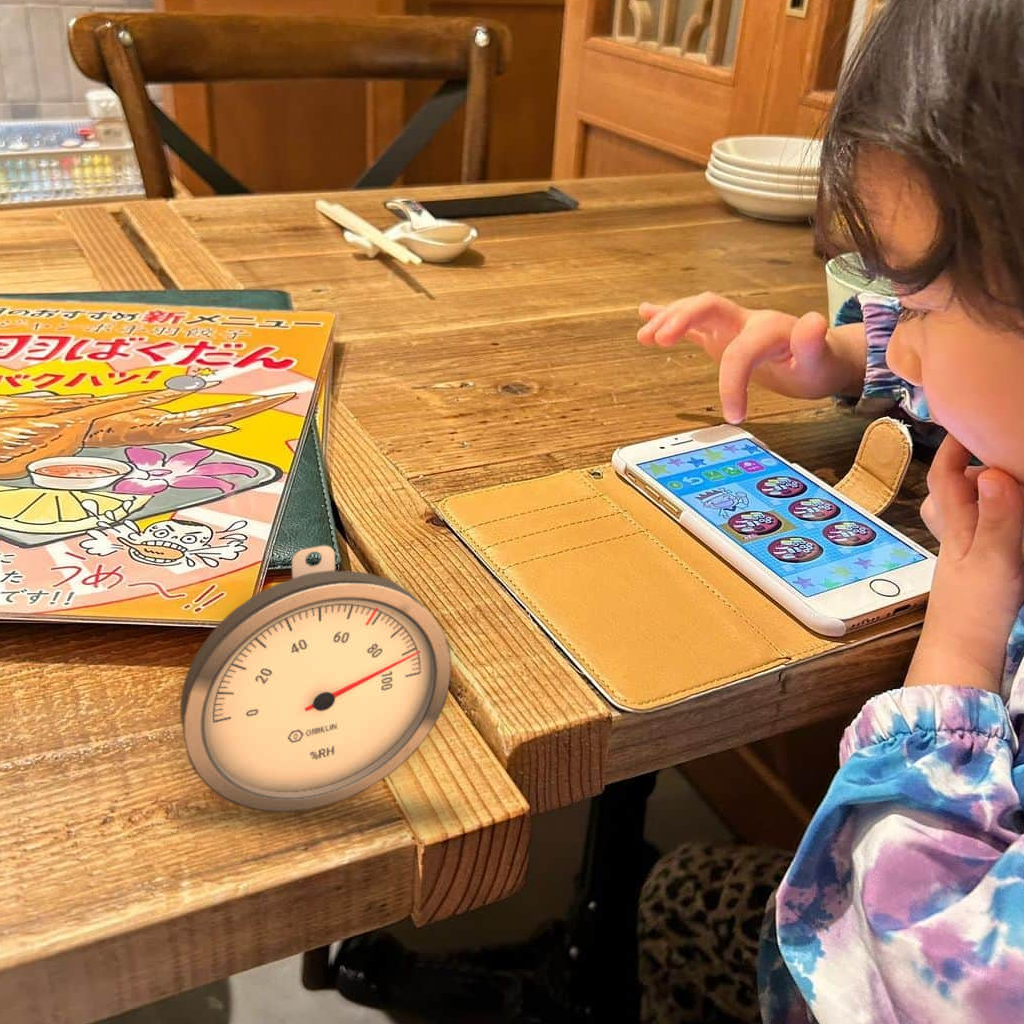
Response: 90 %
